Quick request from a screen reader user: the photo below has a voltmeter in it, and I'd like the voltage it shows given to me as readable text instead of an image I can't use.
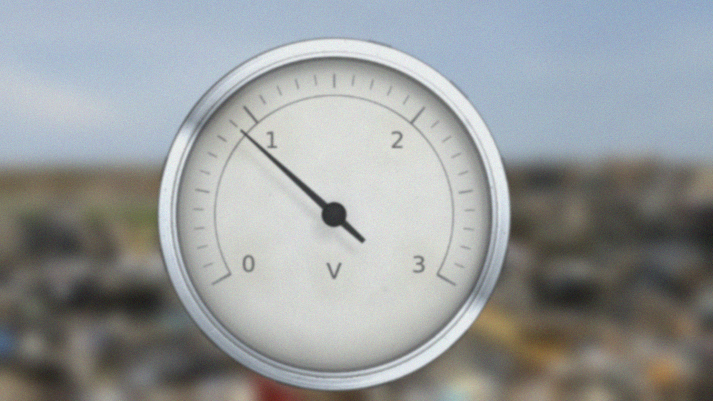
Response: 0.9 V
